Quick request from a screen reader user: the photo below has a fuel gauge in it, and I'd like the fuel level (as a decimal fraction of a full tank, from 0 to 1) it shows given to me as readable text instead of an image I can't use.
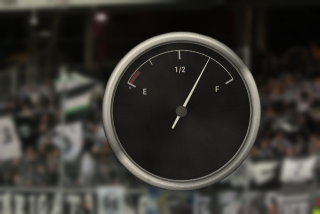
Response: 0.75
